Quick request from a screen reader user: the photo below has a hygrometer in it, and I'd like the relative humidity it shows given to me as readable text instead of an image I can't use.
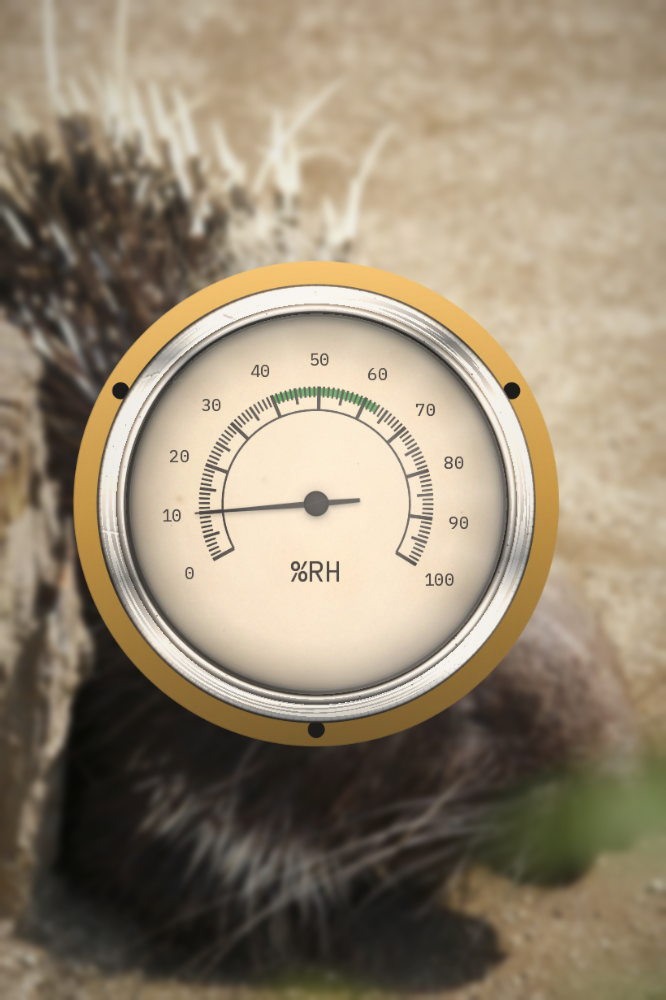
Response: 10 %
